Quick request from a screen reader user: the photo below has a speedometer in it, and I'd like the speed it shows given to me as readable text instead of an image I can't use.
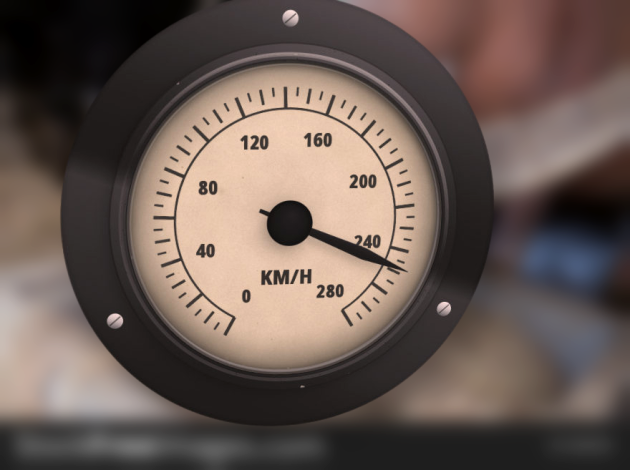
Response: 247.5 km/h
